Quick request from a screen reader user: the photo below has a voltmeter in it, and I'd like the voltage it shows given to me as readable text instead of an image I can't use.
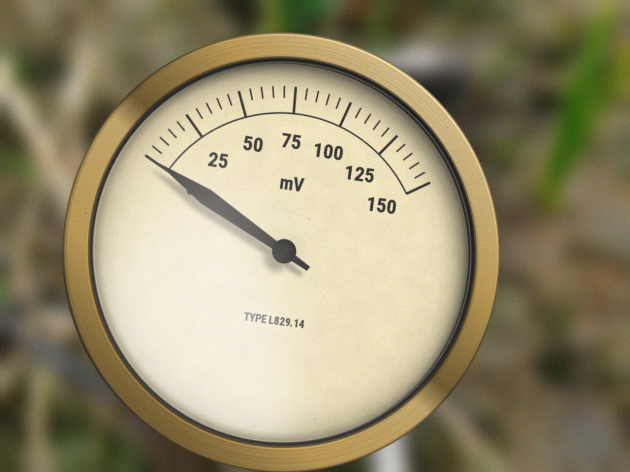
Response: 0 mV
